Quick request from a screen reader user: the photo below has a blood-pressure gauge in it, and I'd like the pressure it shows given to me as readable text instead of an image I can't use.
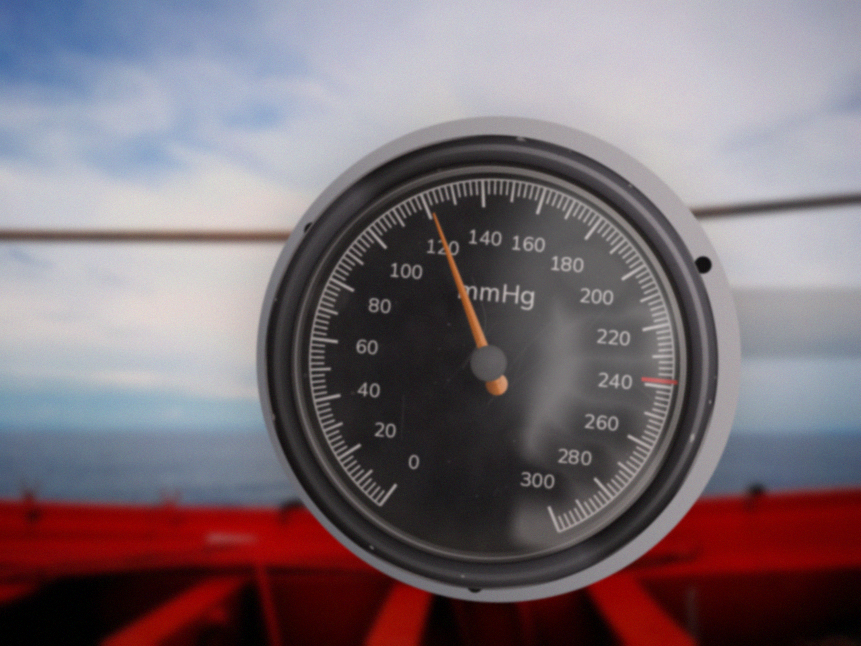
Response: 122 mmHg
